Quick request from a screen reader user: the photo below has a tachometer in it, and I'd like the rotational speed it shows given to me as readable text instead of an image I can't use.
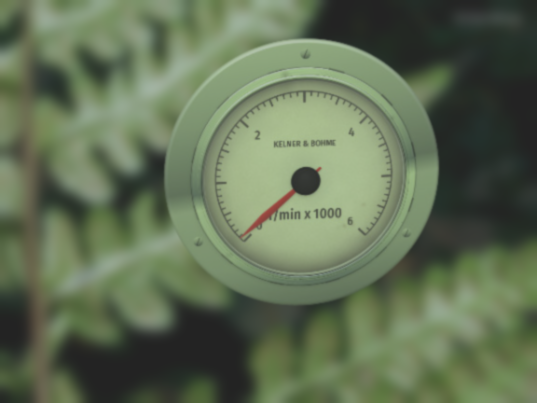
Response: 100 rpm
